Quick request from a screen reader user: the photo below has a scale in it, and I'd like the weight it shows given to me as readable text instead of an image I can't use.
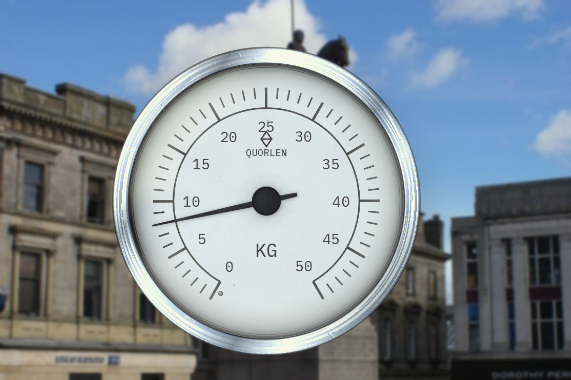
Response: 8 kg
